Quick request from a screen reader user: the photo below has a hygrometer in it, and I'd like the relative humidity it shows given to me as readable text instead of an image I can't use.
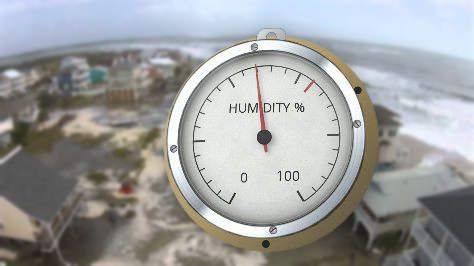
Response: 48 %
